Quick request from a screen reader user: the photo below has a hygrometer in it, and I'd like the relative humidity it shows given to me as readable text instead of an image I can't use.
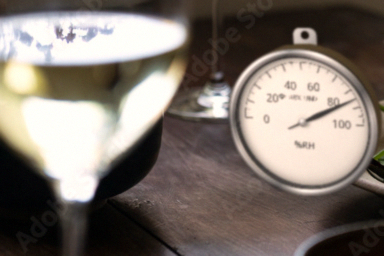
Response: 85 %
